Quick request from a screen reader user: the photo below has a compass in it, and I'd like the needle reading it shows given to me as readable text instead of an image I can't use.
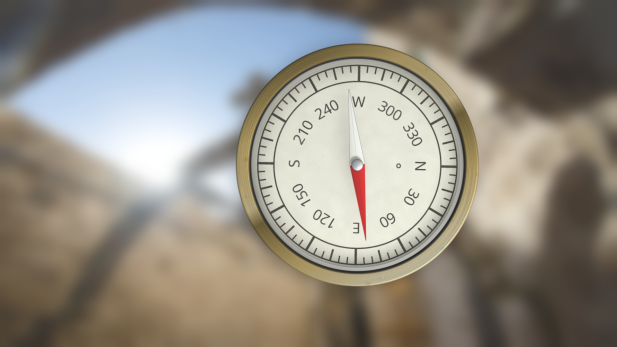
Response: 82.5 °
